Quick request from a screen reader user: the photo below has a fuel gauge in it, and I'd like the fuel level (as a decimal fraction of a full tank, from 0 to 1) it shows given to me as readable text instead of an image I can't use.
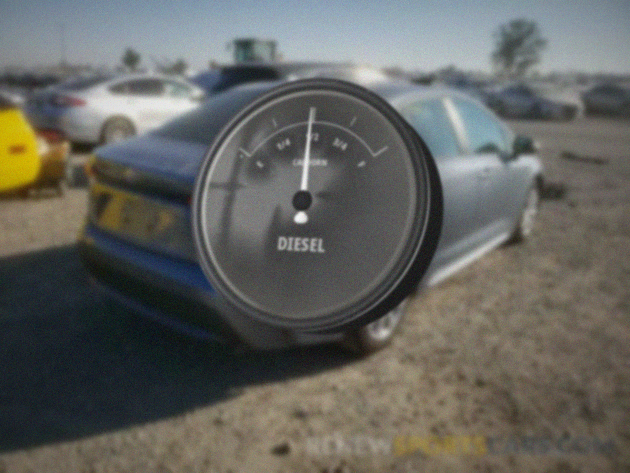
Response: 0.5
